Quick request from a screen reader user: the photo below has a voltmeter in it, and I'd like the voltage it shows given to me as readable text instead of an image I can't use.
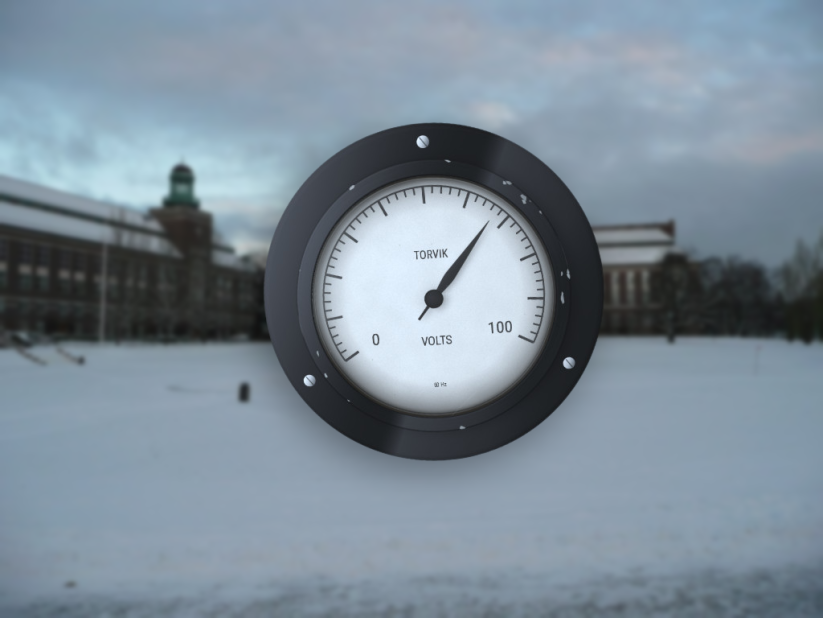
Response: 67 V
